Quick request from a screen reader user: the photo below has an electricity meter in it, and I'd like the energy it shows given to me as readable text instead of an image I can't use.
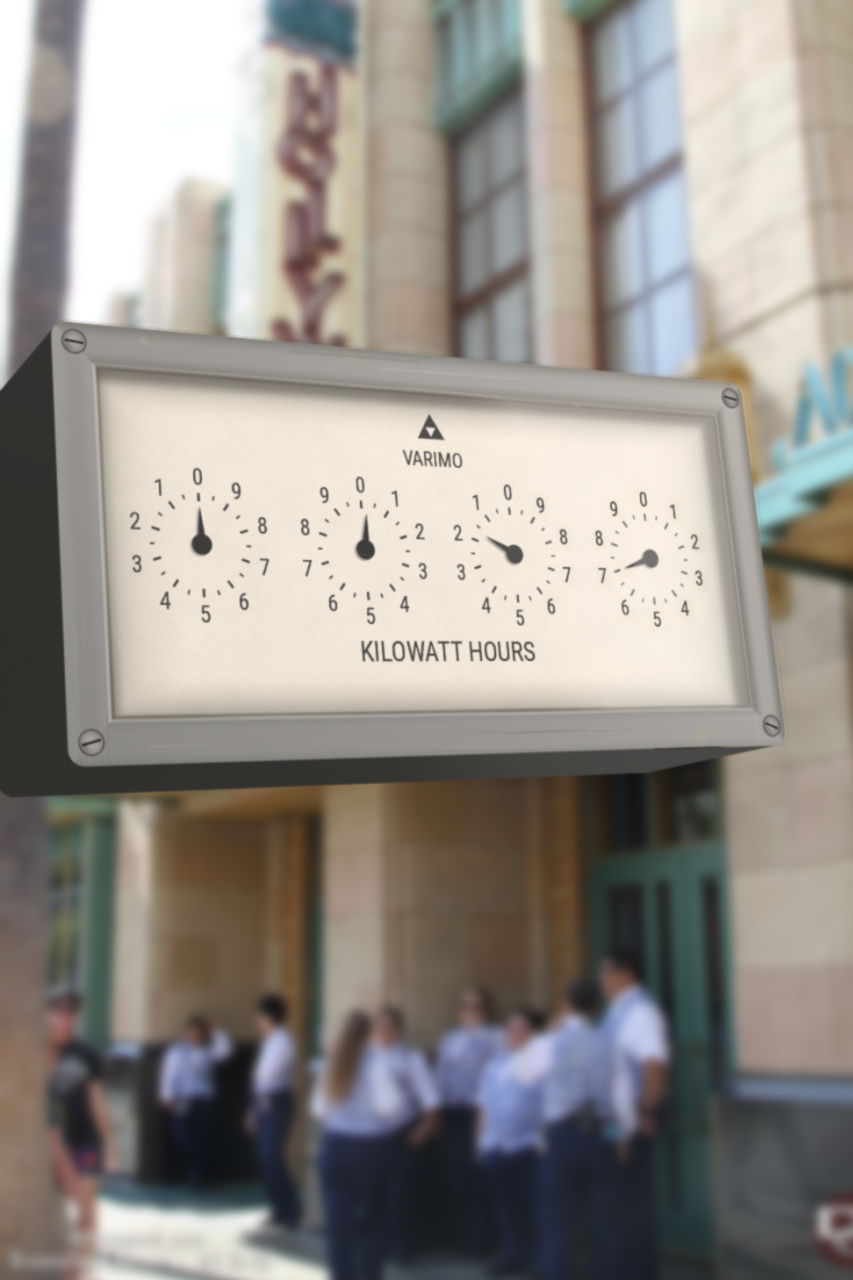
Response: 17 kWh
